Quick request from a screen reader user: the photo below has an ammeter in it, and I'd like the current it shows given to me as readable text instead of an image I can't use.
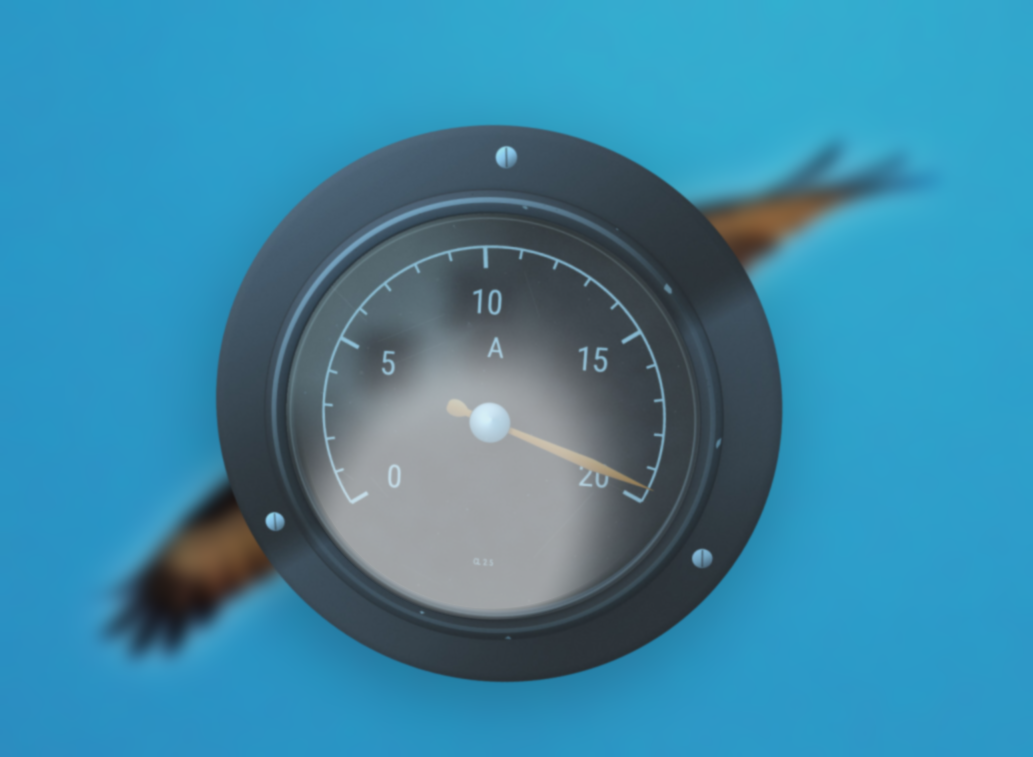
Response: 19.5 A
